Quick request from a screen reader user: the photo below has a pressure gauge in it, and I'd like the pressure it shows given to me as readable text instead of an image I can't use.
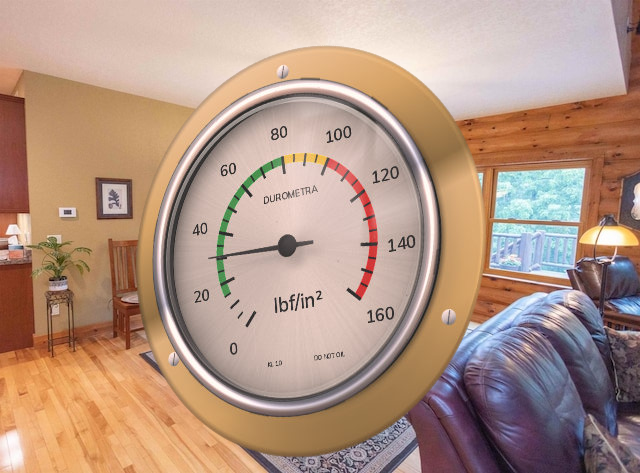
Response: 30 psi
